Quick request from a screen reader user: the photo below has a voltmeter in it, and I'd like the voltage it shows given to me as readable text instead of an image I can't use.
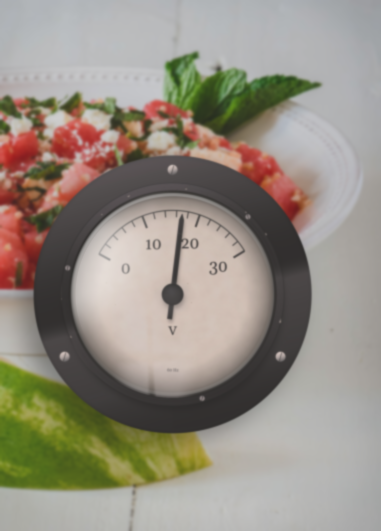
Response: 17 V
